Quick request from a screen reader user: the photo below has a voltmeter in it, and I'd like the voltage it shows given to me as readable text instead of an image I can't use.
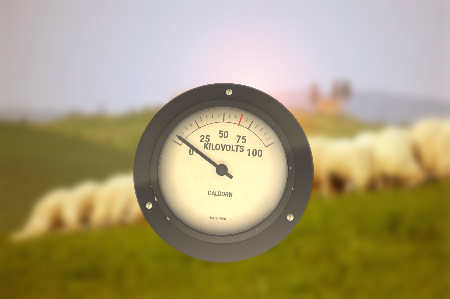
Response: 5 kV
